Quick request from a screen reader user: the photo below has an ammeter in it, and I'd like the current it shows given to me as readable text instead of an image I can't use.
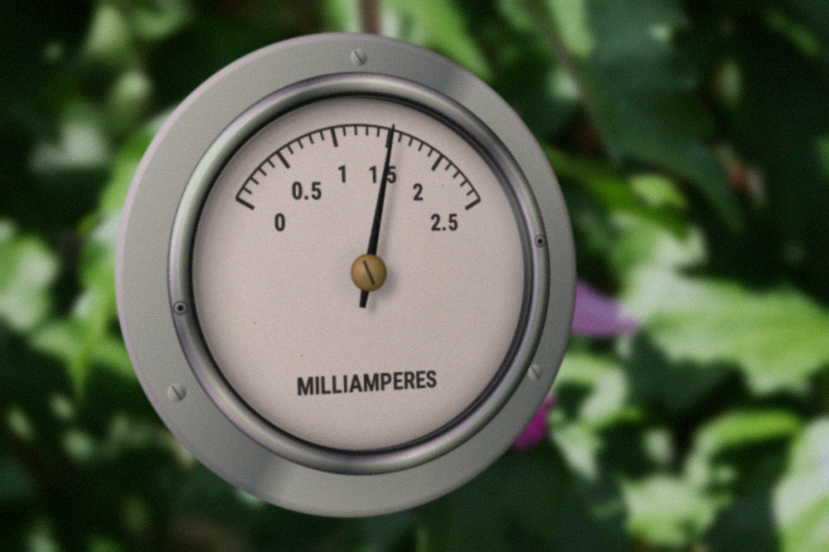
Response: 1.5 mA
